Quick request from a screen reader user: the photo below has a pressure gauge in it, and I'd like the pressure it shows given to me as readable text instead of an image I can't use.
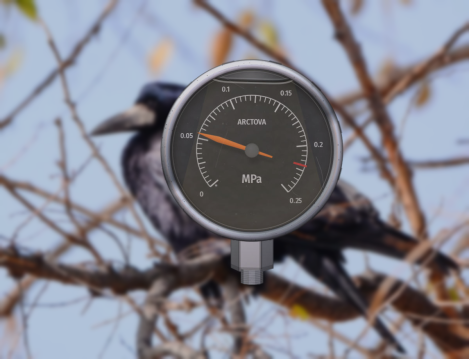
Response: 0.055 MPa
